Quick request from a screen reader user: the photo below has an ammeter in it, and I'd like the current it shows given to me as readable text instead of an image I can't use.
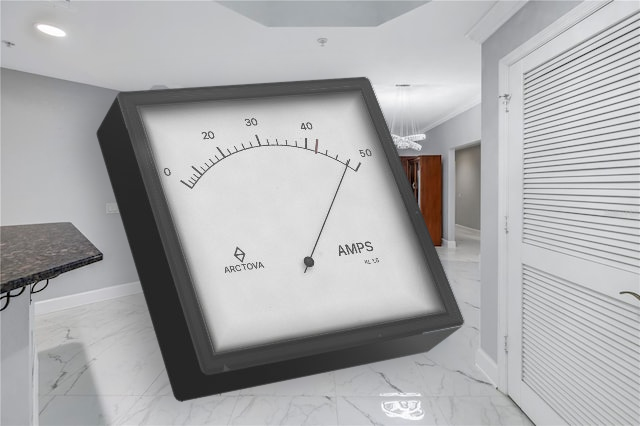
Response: 48 A
